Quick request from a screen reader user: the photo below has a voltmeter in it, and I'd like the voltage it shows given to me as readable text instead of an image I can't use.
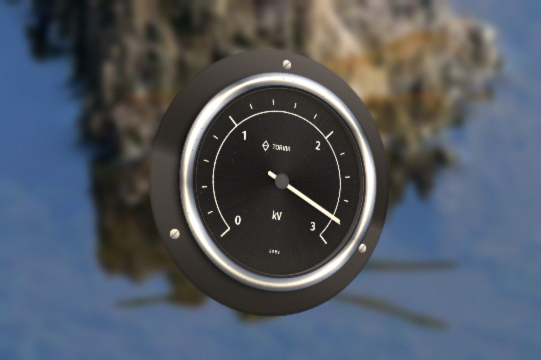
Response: 2.8 kV
